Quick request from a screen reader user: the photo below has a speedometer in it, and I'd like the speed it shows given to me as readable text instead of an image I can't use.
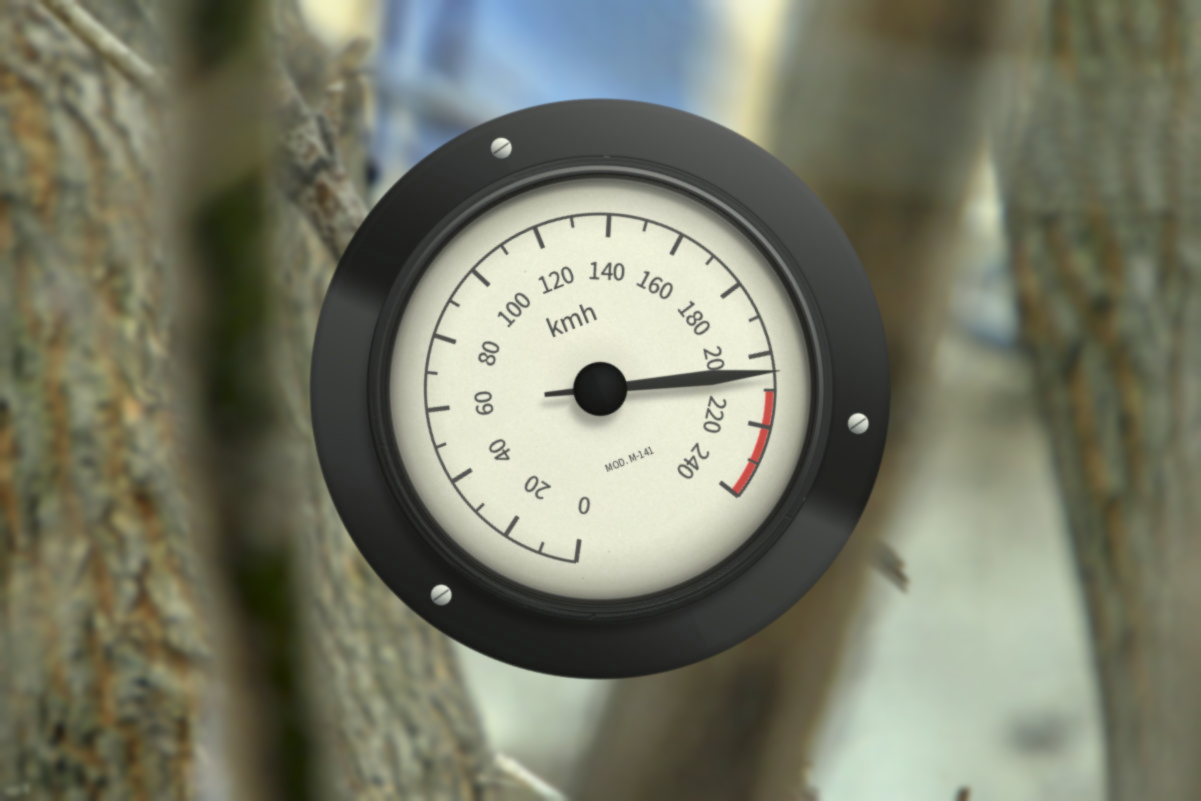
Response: 205 km/h
